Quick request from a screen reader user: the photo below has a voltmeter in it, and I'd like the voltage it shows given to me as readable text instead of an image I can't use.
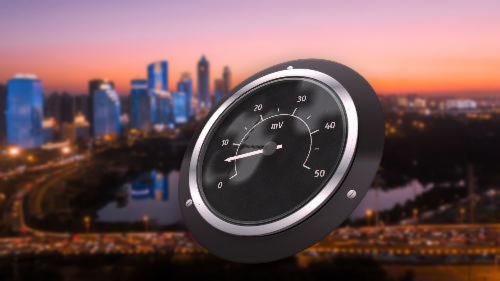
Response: 5 mV
